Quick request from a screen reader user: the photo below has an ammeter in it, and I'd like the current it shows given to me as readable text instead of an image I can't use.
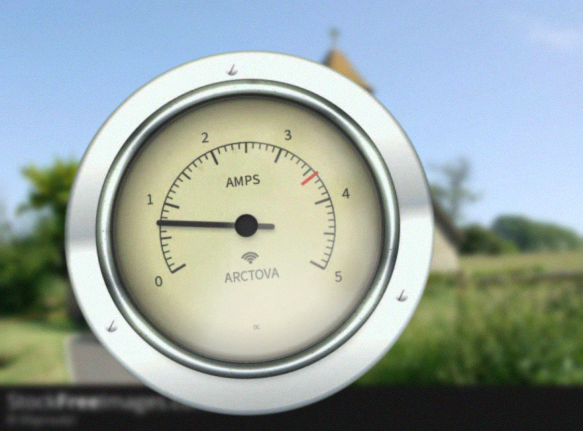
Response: 0.7 A
